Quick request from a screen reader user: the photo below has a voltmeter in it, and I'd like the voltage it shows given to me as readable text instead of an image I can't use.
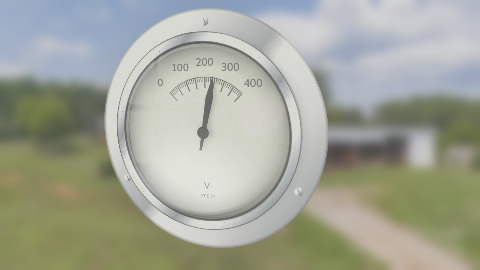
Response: 250 V
